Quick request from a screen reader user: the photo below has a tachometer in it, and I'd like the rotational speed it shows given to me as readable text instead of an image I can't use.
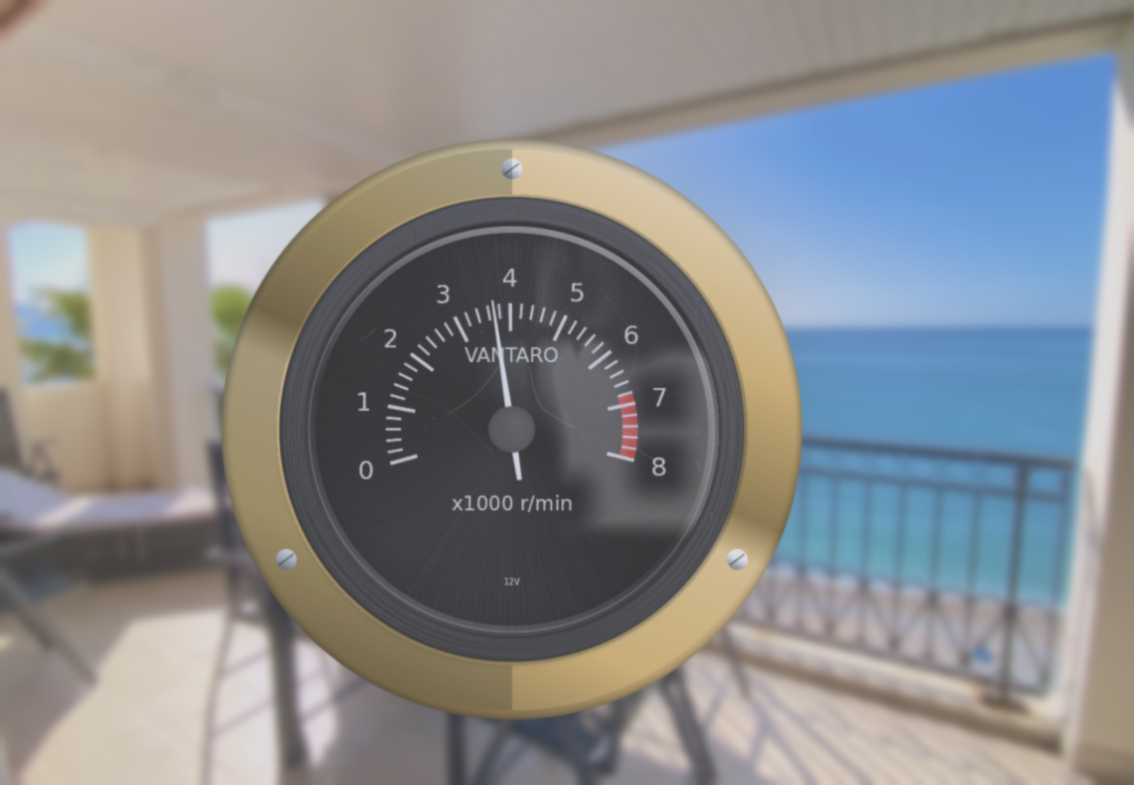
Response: 3700 rpm
